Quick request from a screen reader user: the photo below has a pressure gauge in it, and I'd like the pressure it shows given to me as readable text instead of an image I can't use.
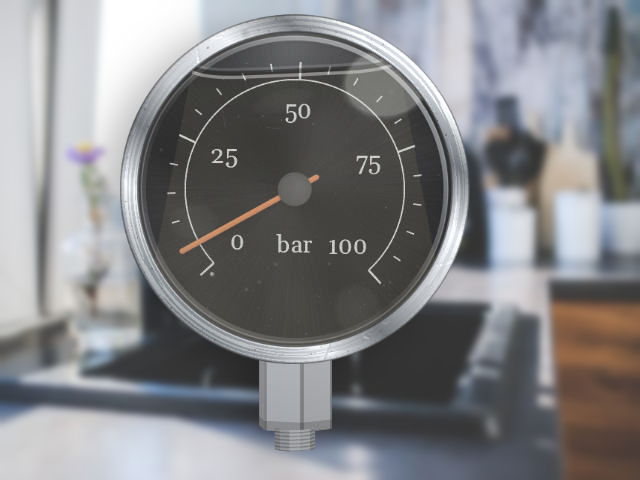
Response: 5 bar
